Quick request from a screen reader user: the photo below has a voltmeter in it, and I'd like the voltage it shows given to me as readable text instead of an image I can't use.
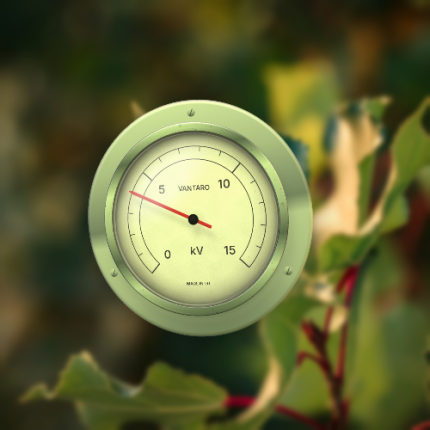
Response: 4 kV
